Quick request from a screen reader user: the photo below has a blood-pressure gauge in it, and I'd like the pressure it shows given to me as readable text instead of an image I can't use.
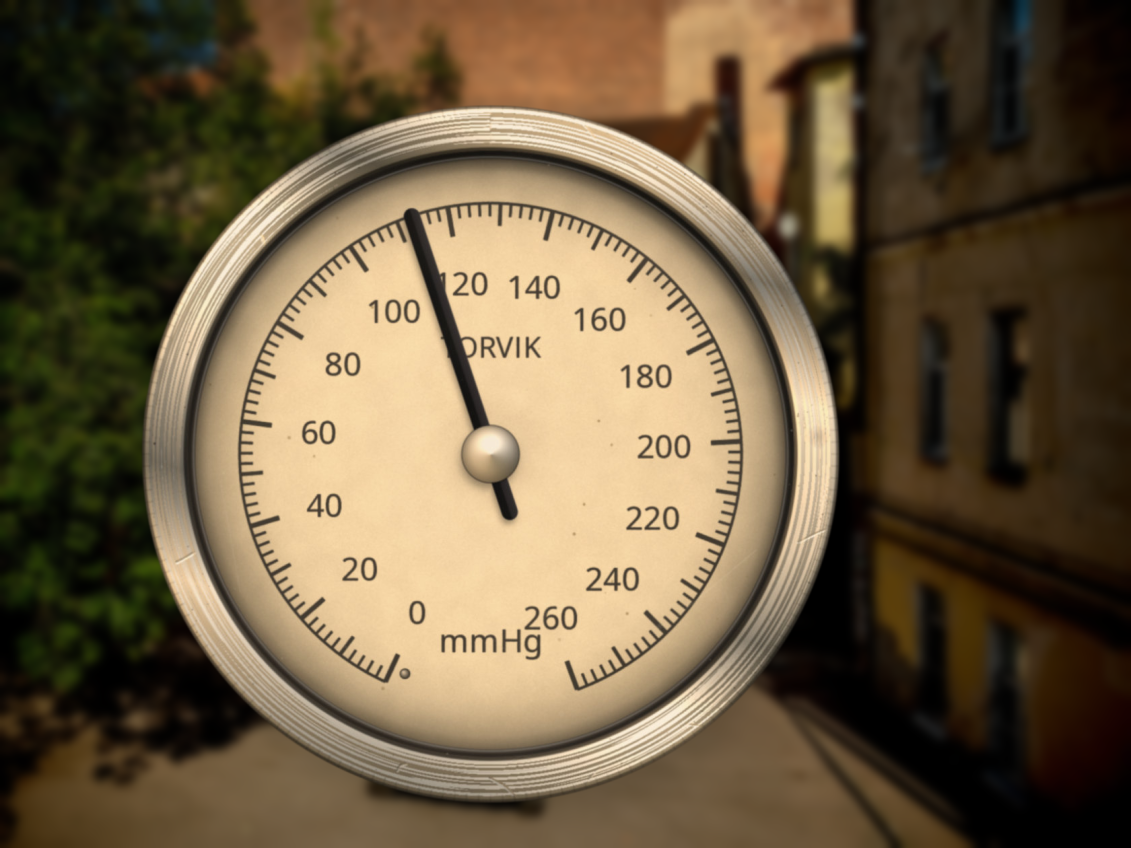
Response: 113 mmHg
